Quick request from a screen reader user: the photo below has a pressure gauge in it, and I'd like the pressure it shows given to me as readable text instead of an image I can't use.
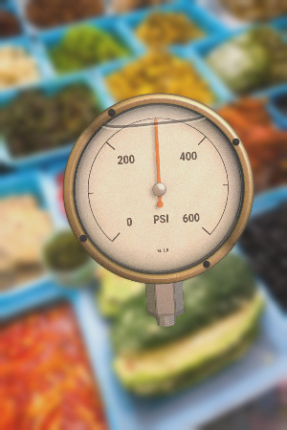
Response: 300 psi
